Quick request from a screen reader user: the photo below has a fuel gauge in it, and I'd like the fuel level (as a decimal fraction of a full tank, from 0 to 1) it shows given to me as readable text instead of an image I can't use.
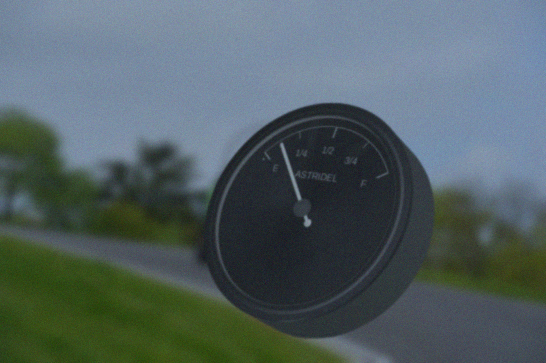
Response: 0.125
